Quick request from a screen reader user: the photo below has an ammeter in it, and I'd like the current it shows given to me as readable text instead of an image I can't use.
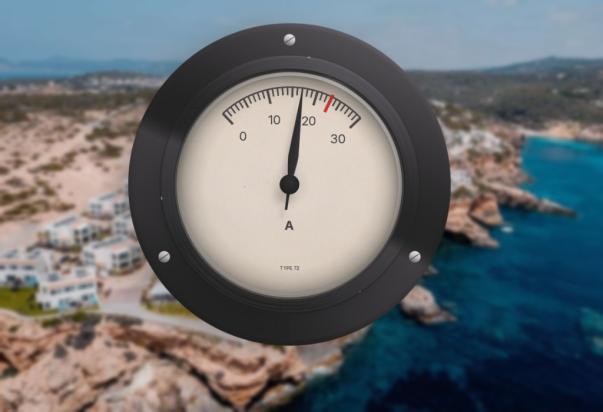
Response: 17 A
